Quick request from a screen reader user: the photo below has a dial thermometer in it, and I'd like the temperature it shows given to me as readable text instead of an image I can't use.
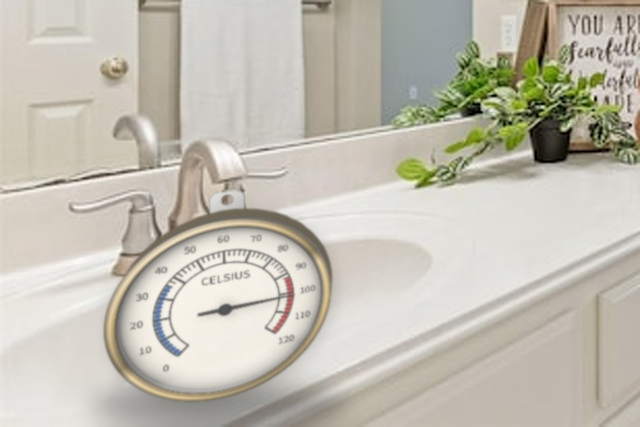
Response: 100 °C
